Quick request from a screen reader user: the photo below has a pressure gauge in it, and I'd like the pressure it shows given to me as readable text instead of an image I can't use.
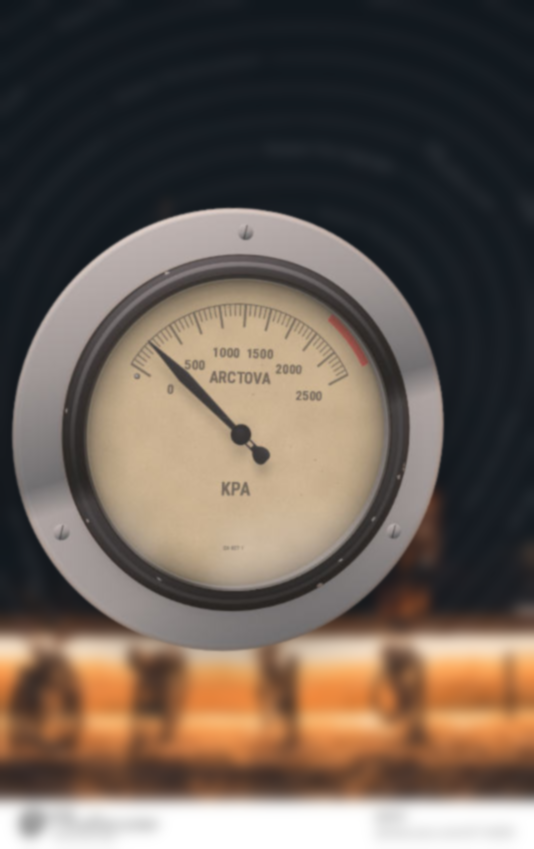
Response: 250 kPa
